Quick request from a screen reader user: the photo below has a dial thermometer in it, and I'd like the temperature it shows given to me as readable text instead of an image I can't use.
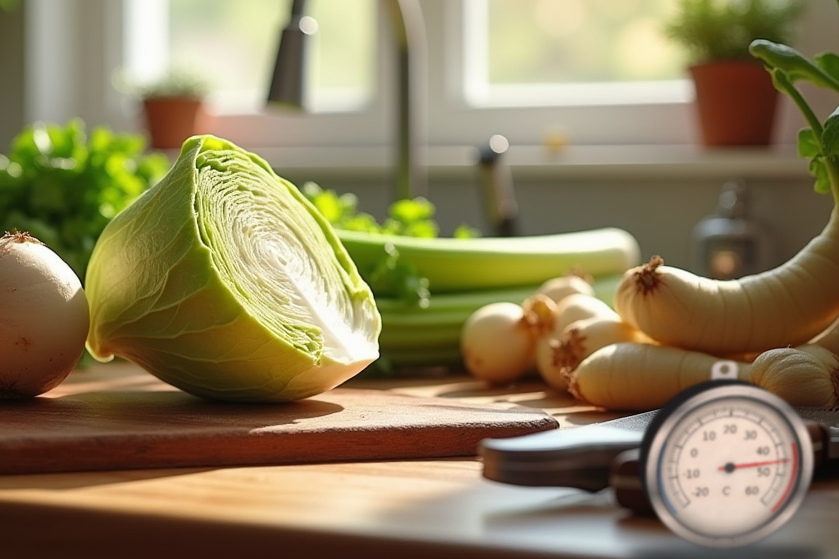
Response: 45 °C
